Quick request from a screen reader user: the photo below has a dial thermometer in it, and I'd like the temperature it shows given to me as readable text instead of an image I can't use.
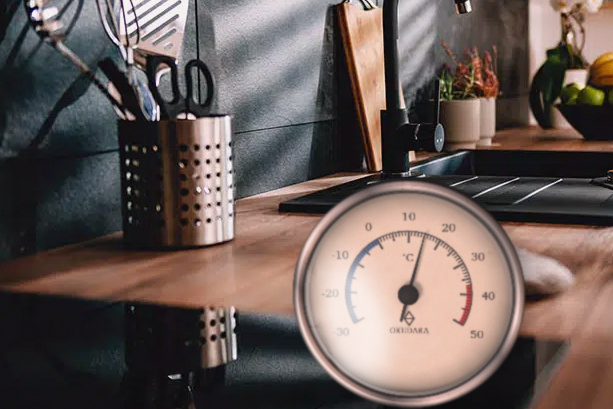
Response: 15 °C
